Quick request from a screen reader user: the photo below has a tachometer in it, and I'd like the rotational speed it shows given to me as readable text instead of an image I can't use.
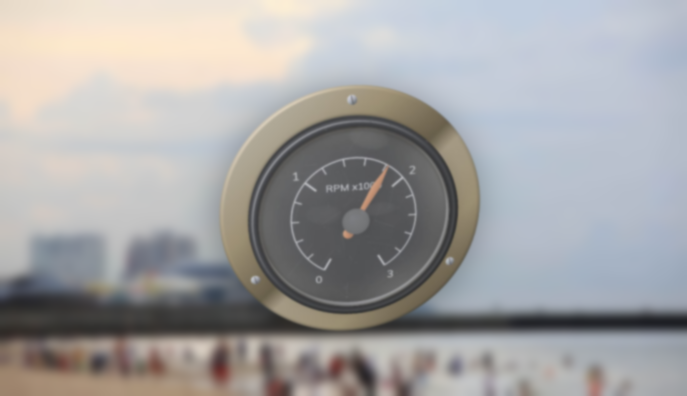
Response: 1800 rpm
